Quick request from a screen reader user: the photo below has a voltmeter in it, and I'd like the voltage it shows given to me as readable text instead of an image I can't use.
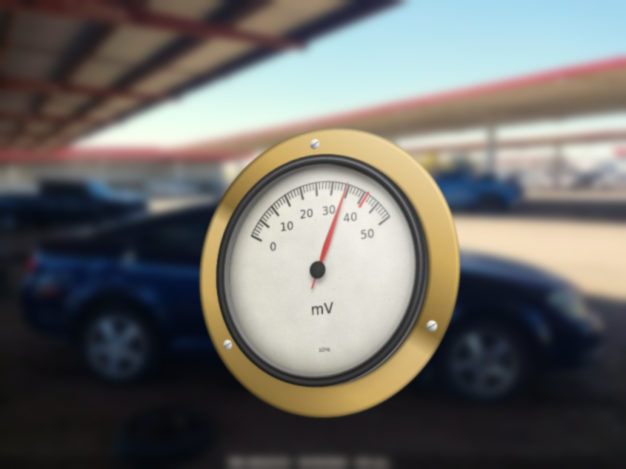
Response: 35 mV
